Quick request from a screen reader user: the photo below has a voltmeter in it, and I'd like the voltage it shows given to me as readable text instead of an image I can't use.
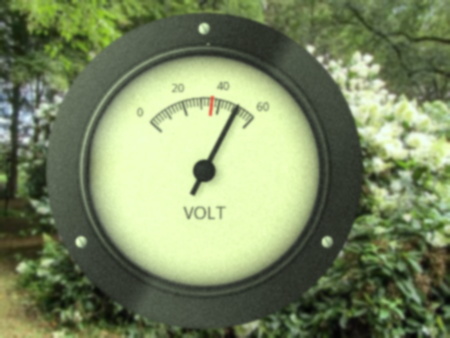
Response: 50 V
